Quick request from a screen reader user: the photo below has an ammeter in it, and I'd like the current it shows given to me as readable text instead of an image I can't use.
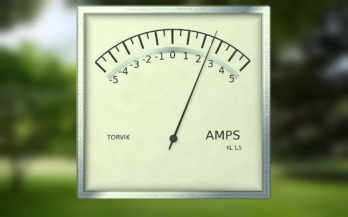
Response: 2.5 A
